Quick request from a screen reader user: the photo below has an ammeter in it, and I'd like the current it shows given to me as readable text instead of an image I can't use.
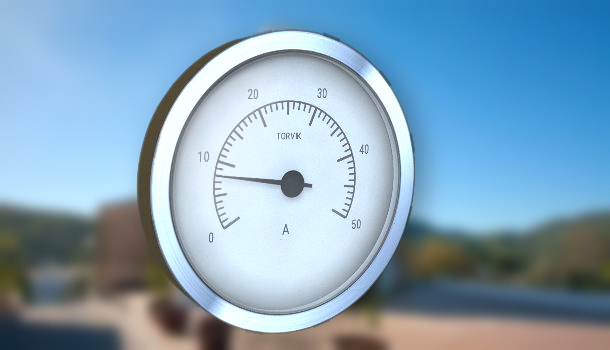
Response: 8 A
